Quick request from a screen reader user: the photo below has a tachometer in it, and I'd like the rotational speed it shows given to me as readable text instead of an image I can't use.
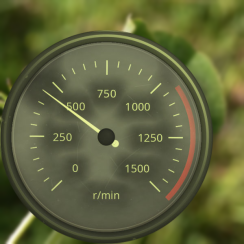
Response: 450 rpm
